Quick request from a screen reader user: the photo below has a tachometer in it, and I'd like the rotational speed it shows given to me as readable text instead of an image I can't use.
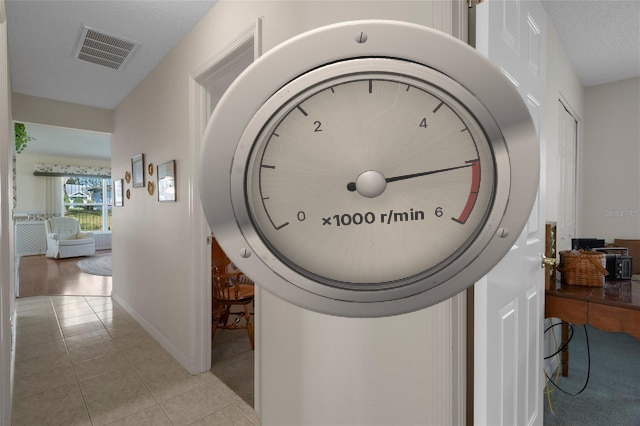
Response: 5000 rpm
